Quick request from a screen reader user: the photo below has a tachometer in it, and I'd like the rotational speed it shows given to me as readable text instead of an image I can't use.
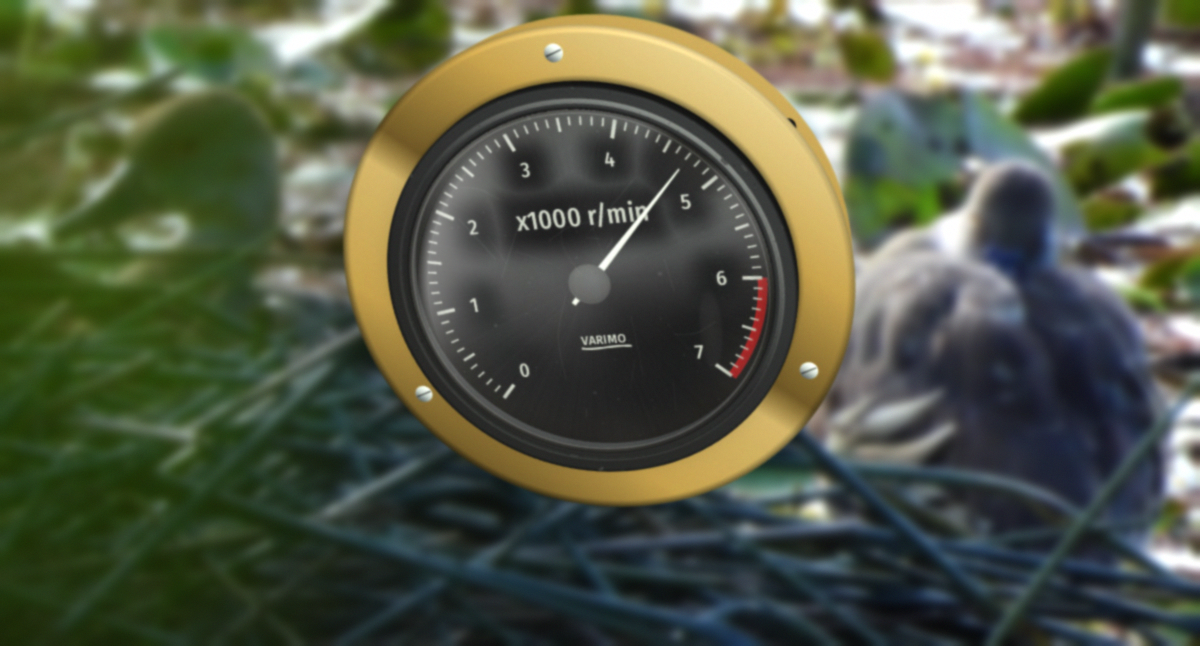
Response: 4700 rpm
